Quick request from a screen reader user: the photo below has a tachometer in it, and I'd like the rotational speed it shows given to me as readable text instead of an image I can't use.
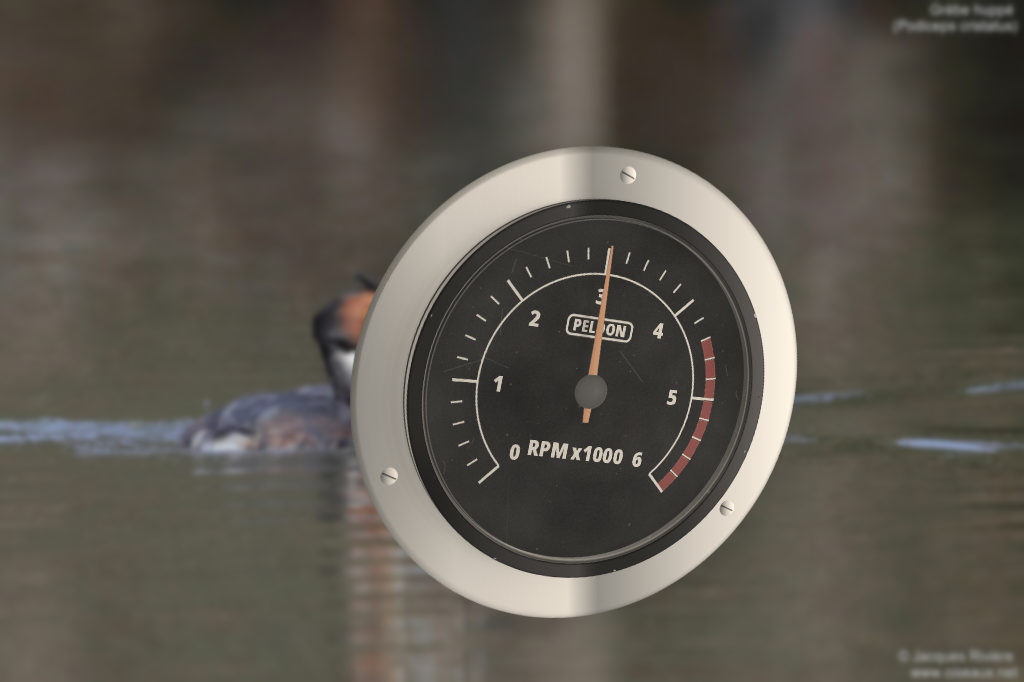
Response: 3000 rpm
